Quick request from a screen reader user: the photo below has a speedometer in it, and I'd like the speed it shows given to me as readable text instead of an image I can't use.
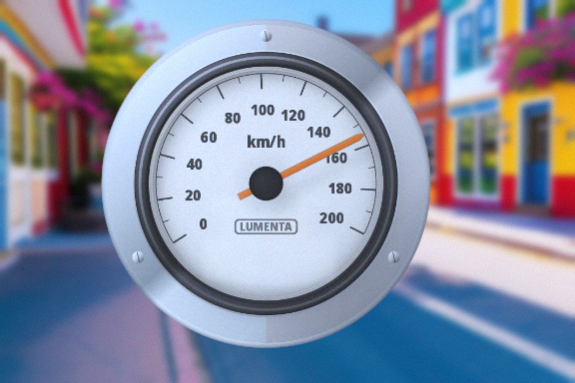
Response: 155 km/h
